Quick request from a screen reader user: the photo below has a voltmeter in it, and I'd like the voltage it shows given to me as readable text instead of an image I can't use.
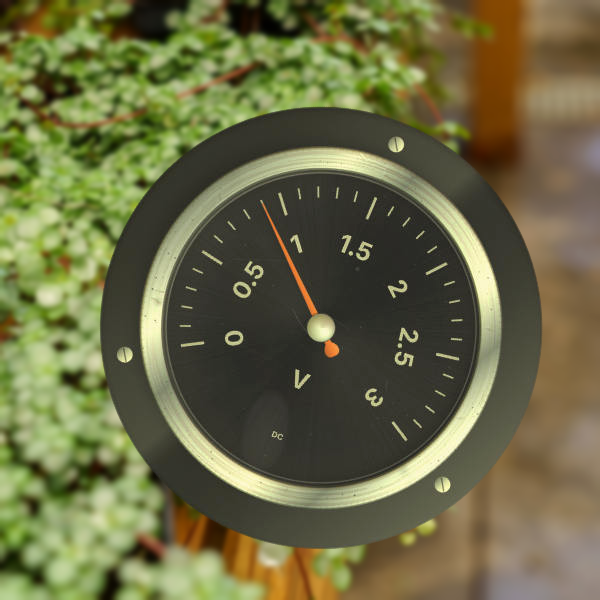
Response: 0.9 V
